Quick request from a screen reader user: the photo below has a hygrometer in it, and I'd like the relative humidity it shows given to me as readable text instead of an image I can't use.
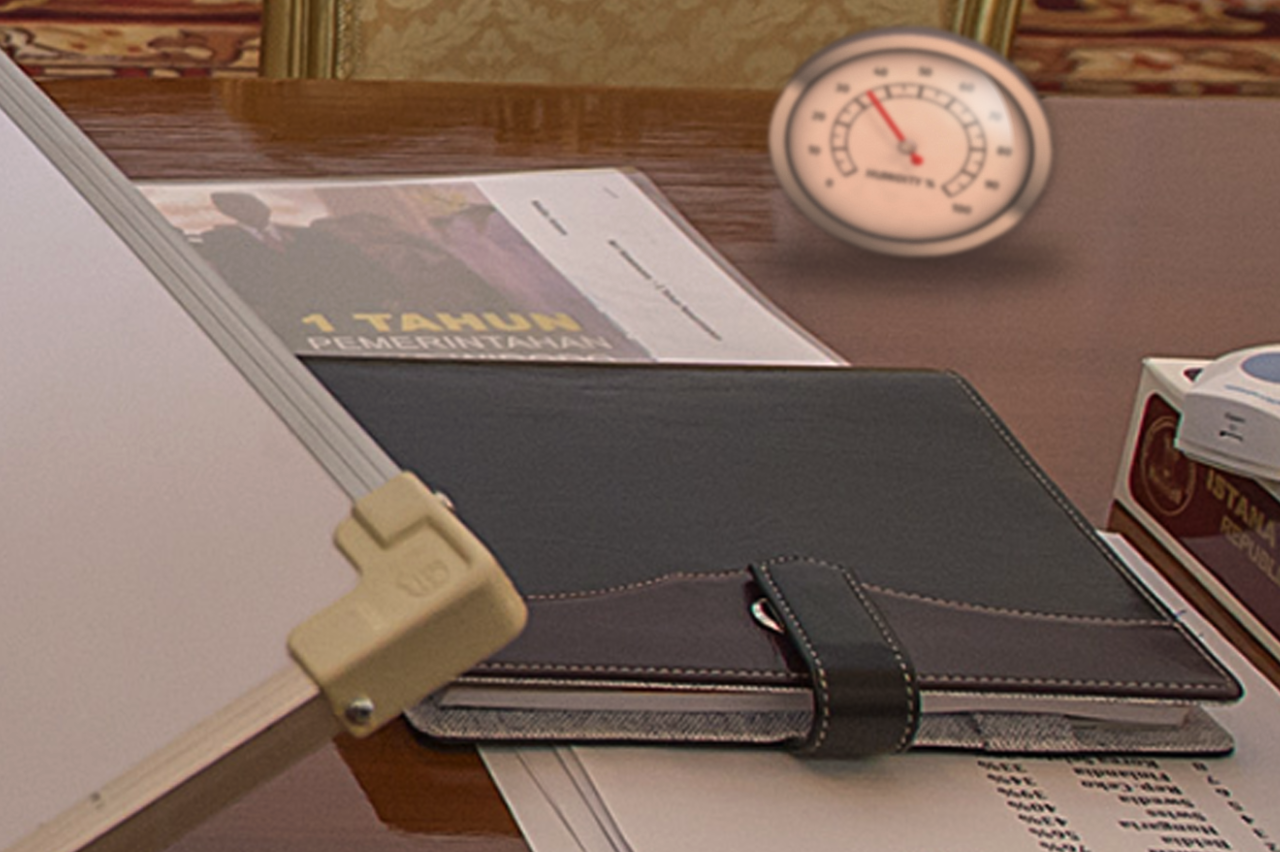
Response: 35 %
